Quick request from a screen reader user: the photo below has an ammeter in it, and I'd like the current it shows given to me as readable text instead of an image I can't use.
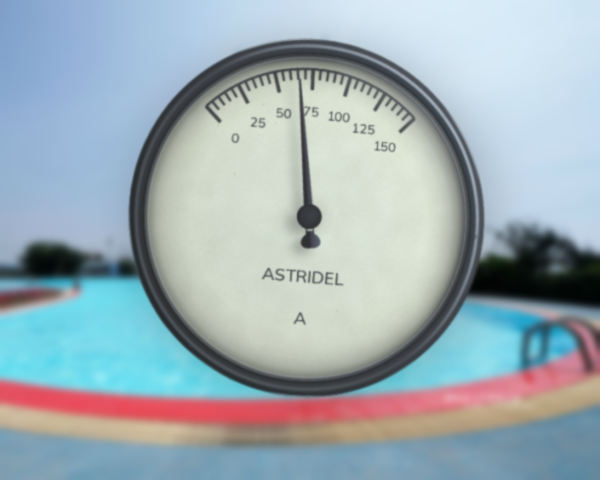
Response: 65 A
